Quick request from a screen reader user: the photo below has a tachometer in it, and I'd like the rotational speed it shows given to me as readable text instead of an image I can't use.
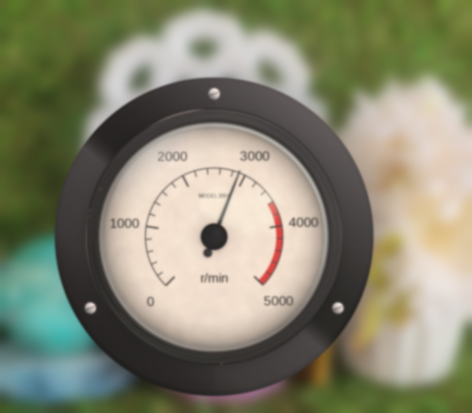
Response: 2900 rpm
